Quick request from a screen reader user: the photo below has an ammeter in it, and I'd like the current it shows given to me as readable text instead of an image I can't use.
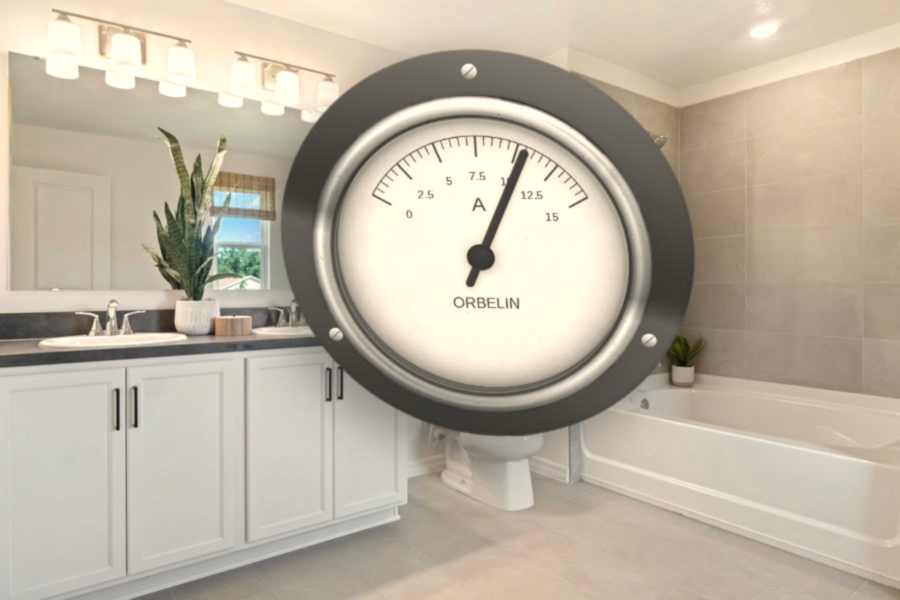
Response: 10.5 A
